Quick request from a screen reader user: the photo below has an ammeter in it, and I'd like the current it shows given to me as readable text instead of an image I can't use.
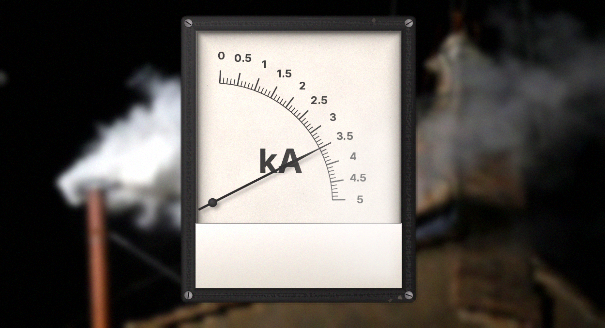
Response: 3.5 kA
